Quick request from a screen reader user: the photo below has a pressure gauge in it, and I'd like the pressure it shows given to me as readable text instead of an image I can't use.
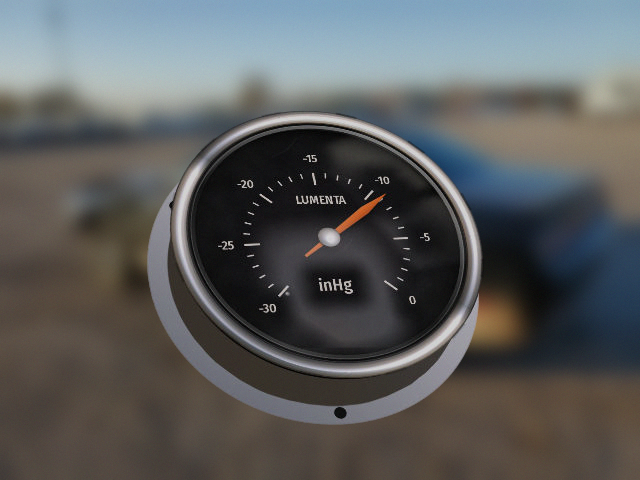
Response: -9 inHg
